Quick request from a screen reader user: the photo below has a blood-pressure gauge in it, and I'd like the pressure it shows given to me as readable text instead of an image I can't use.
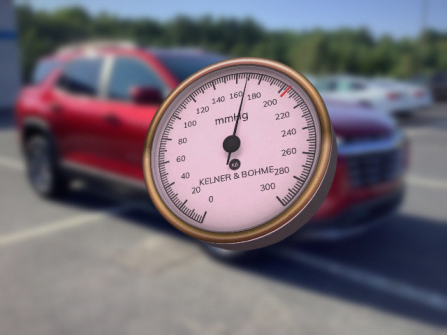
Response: 170 mmHg
